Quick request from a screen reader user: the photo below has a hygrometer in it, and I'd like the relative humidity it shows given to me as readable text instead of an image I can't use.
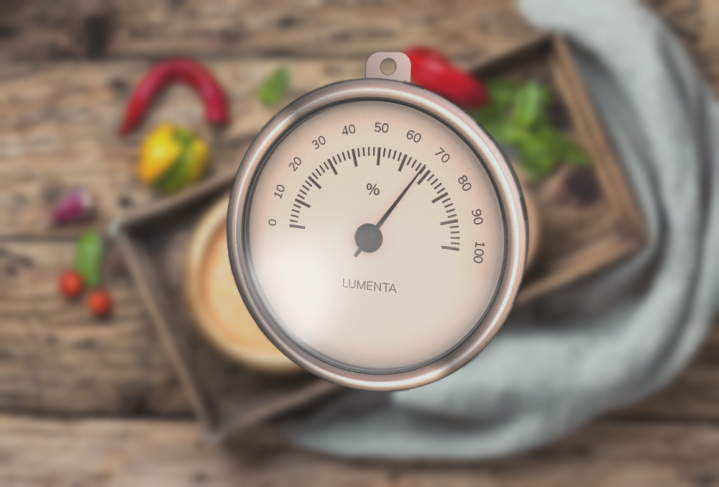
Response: 68 %
